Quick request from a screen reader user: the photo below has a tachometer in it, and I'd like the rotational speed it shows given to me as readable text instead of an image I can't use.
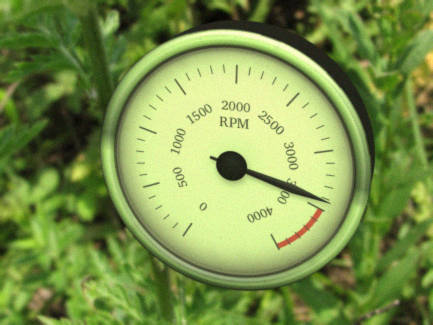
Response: 3400 rpm
